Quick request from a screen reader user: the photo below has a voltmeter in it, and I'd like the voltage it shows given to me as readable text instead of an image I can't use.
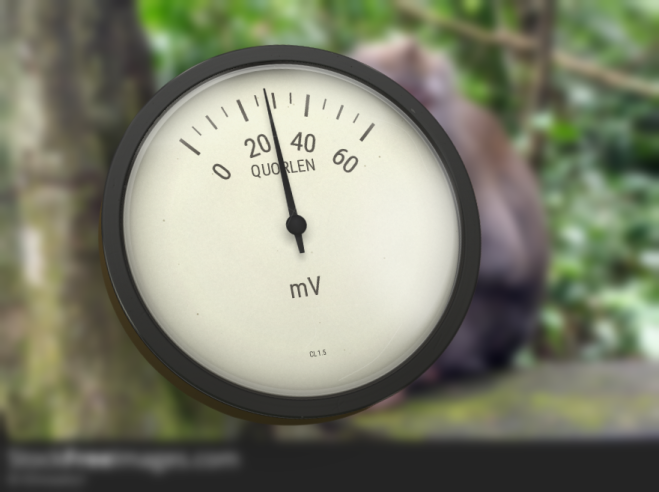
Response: 27.5 mV
